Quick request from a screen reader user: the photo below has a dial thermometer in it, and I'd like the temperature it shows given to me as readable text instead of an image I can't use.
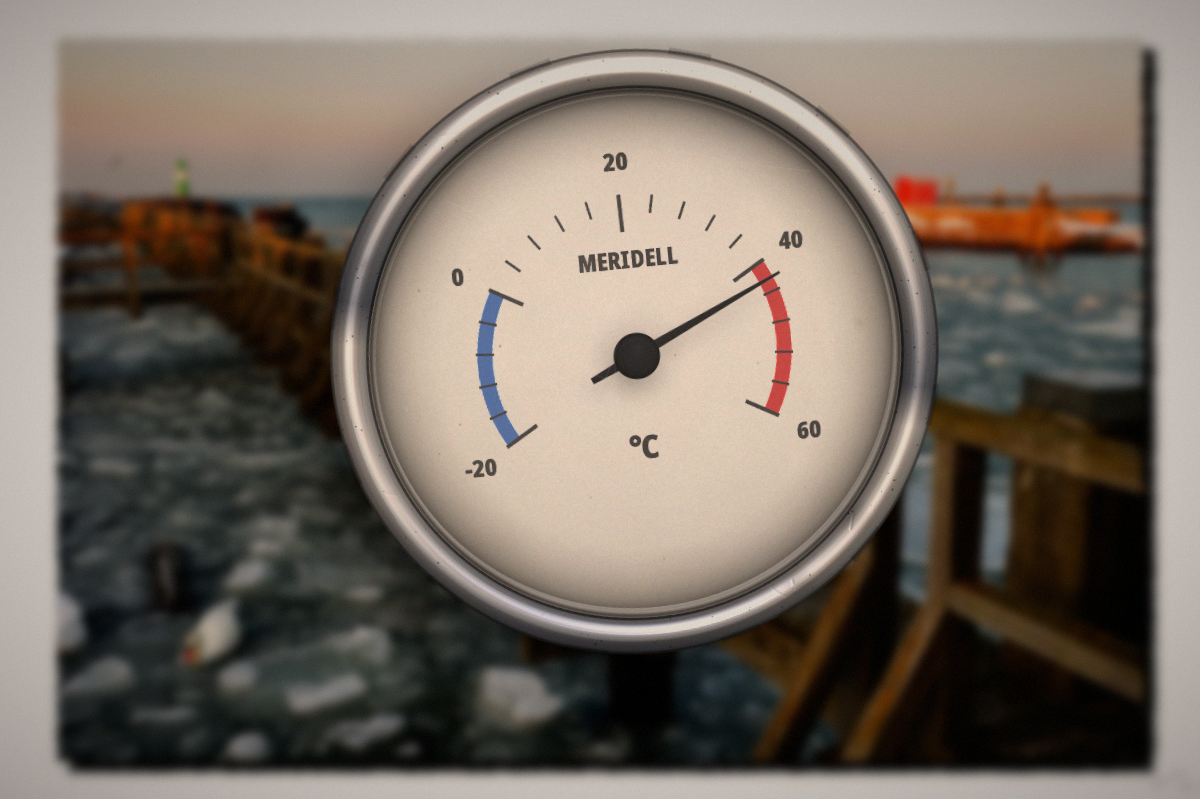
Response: 42 °C
